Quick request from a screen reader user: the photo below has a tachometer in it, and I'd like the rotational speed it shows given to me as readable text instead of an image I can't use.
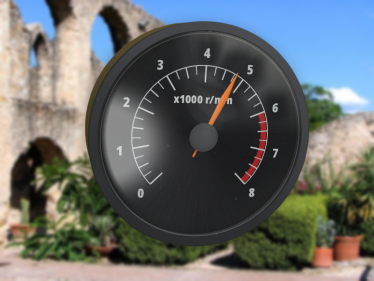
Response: 4750 rpm
